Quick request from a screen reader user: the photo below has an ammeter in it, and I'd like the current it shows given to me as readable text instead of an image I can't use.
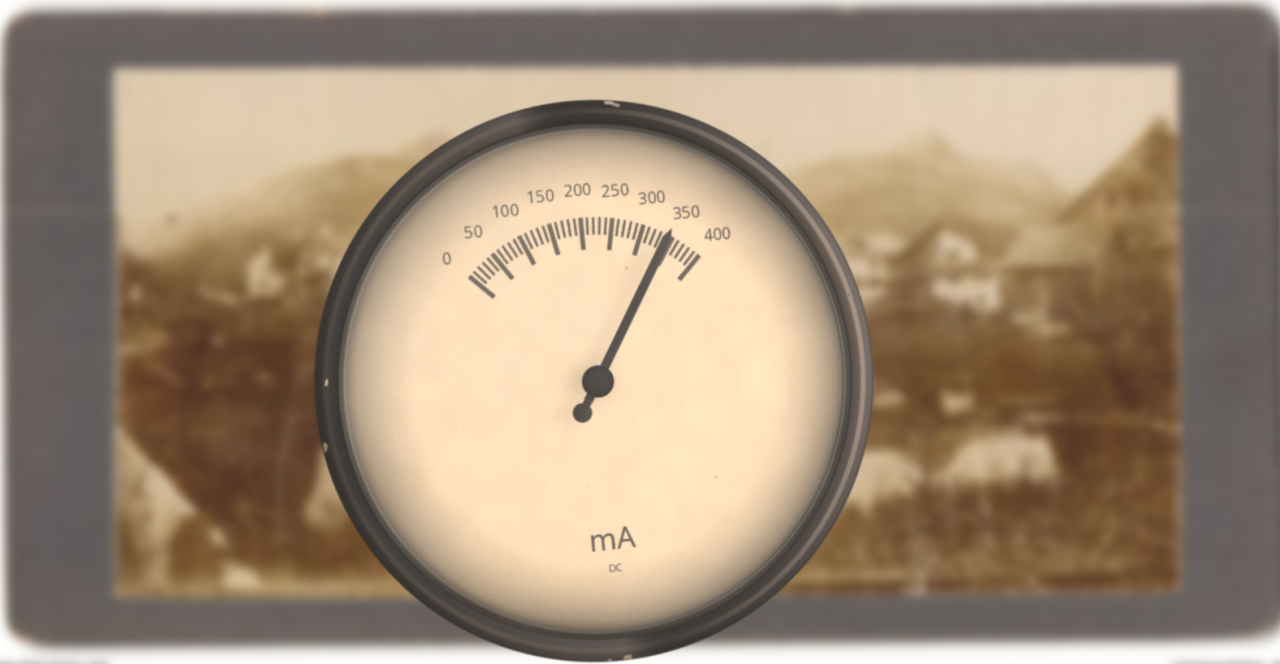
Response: 340 mA
